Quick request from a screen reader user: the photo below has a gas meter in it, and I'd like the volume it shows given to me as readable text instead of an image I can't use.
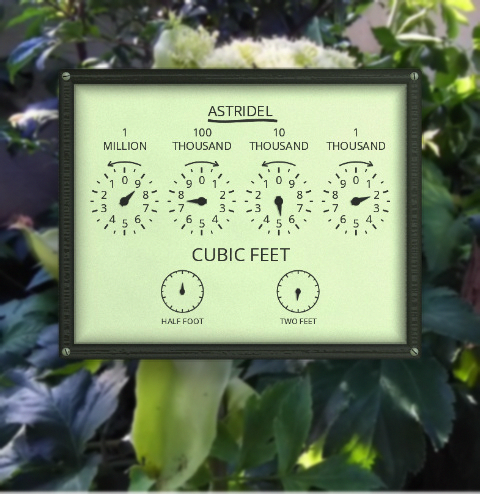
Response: 875200 ft³
